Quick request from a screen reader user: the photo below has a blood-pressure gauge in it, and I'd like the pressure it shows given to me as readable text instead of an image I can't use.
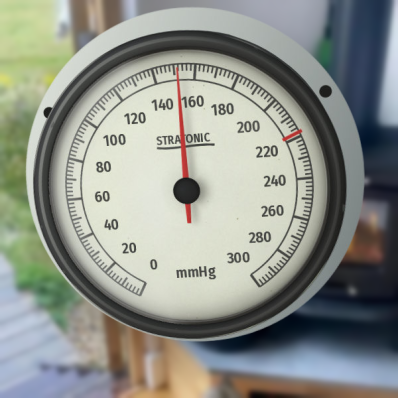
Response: 152 mmHg
